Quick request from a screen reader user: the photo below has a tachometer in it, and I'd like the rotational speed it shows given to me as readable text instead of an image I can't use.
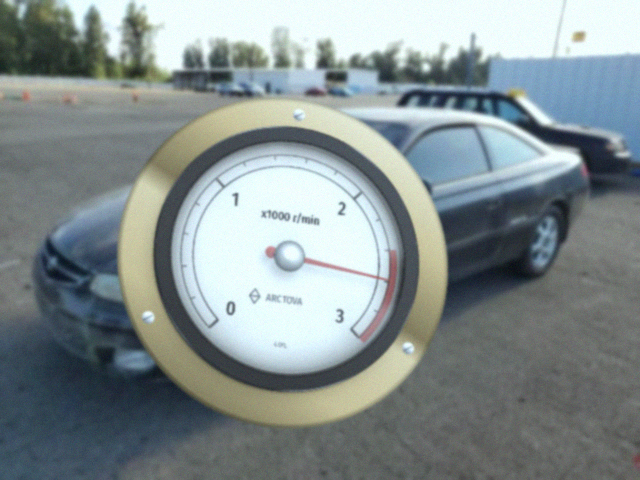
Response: 2600 rpm
